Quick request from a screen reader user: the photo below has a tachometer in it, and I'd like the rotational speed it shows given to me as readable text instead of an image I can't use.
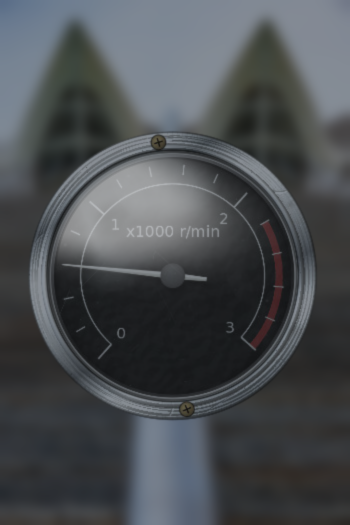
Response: 600 rpm
